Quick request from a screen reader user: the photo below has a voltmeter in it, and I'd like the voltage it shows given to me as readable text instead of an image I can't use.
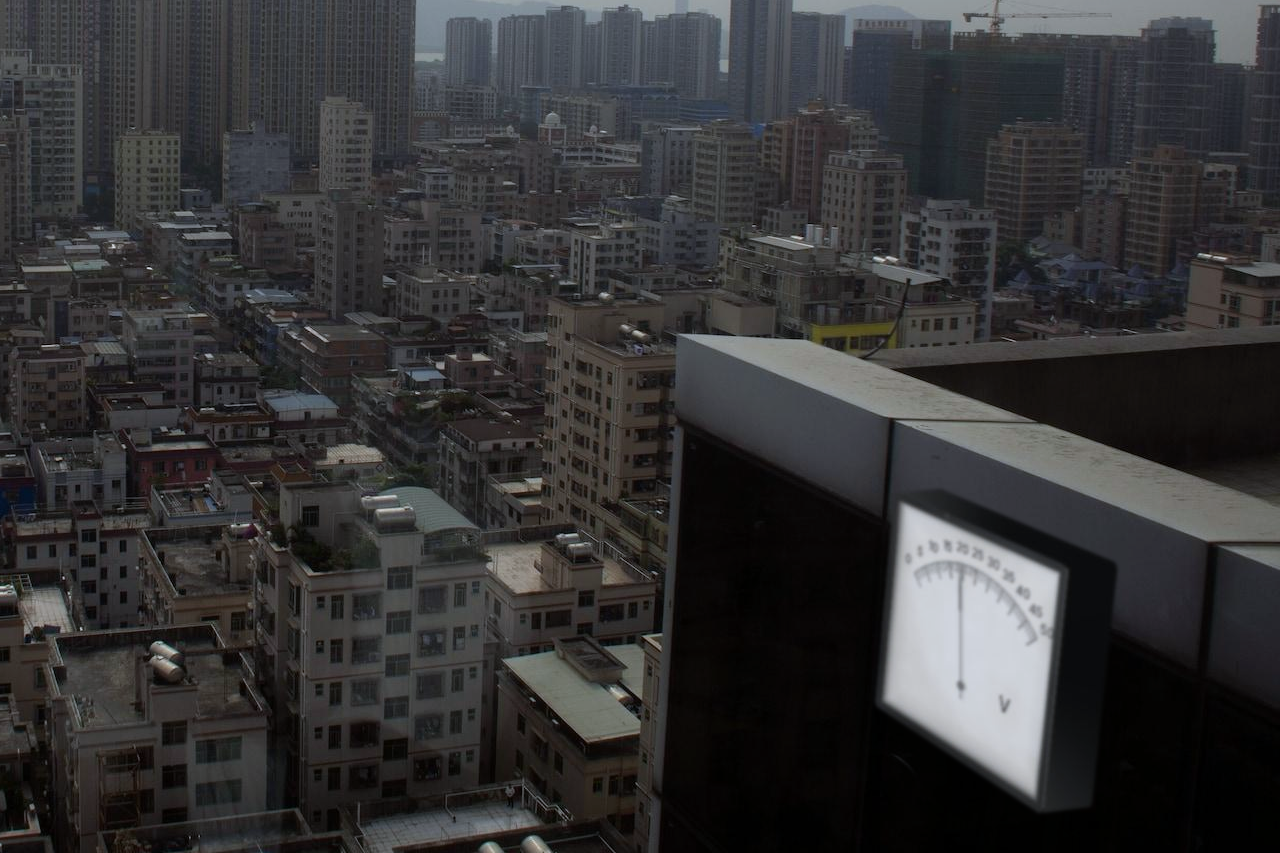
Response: 20 V
